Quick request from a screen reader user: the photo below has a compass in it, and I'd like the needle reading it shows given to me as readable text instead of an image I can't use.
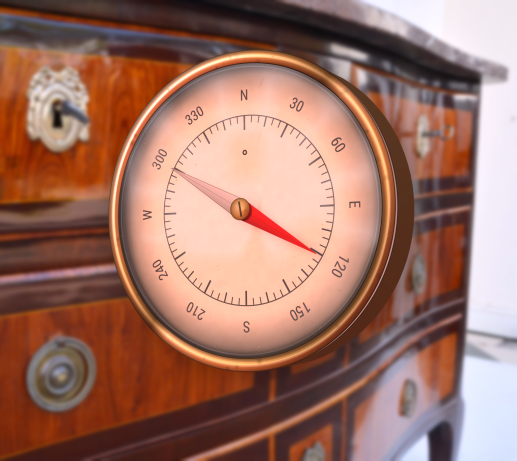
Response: 120 °
